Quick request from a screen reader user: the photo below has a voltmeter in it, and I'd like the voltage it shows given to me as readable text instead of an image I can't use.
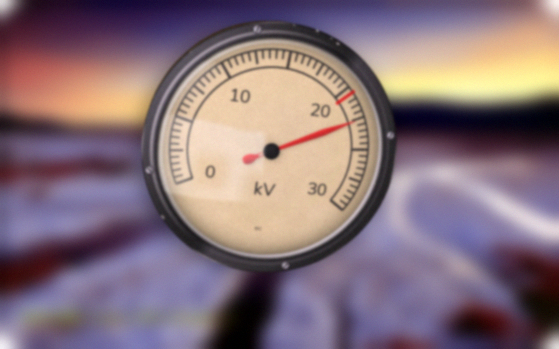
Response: 22.5 kV
